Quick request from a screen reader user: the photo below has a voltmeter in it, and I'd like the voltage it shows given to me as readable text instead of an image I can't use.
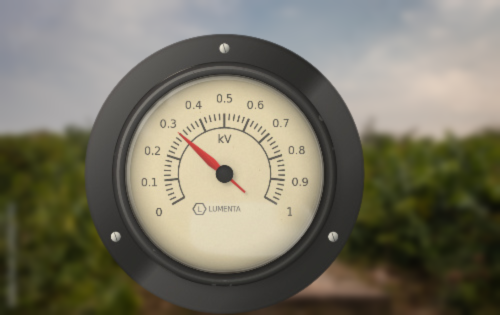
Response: 0.3 kV
